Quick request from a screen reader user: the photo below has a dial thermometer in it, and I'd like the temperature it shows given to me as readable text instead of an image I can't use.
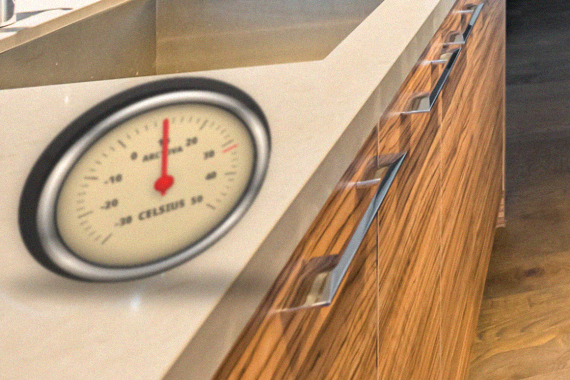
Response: 10 °C
